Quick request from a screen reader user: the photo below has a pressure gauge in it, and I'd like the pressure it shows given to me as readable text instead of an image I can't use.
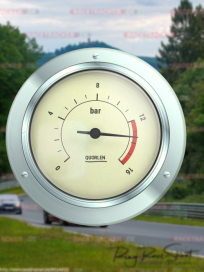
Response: 13.5 bar
